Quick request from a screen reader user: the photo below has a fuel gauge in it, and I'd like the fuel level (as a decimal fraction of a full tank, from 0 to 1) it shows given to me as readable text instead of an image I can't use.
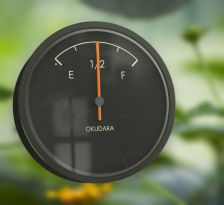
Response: 0.5
